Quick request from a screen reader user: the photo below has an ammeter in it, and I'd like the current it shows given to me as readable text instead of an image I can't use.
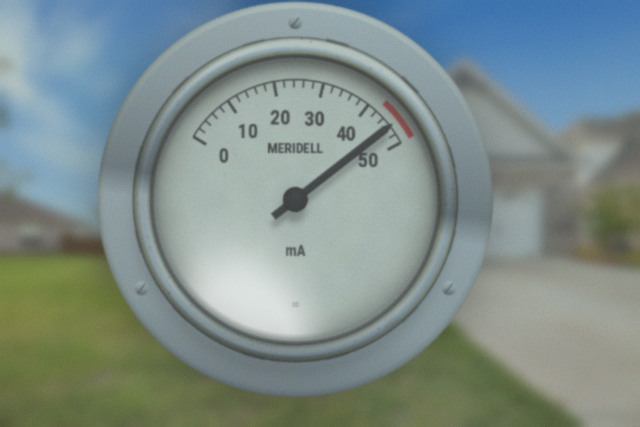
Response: 46 mA
